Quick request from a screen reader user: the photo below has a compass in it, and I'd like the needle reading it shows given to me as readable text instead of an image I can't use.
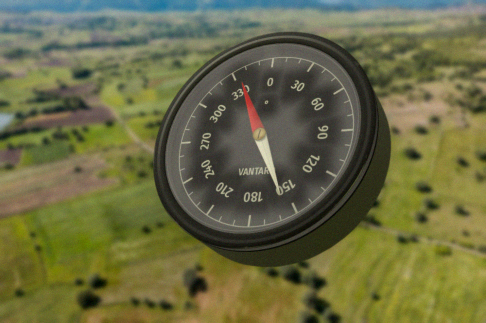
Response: 335 °
